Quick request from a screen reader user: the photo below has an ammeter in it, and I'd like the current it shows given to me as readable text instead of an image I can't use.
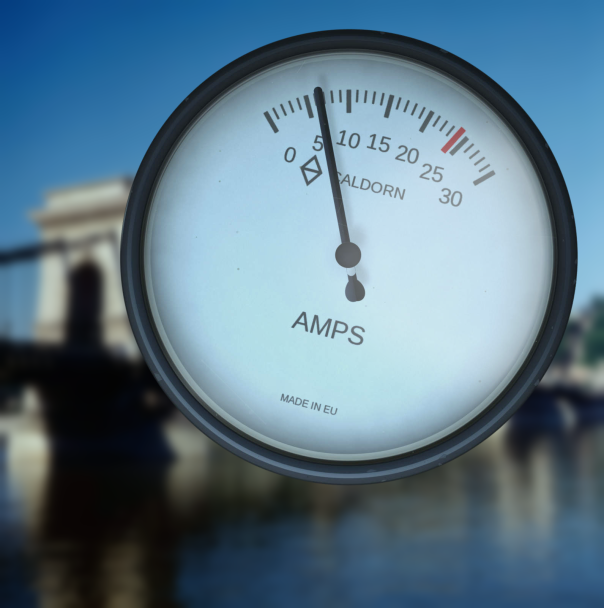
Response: 6.5 A
